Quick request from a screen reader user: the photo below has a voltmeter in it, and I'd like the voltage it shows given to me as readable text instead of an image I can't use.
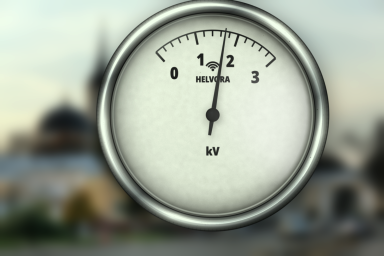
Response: 1.7 kV
